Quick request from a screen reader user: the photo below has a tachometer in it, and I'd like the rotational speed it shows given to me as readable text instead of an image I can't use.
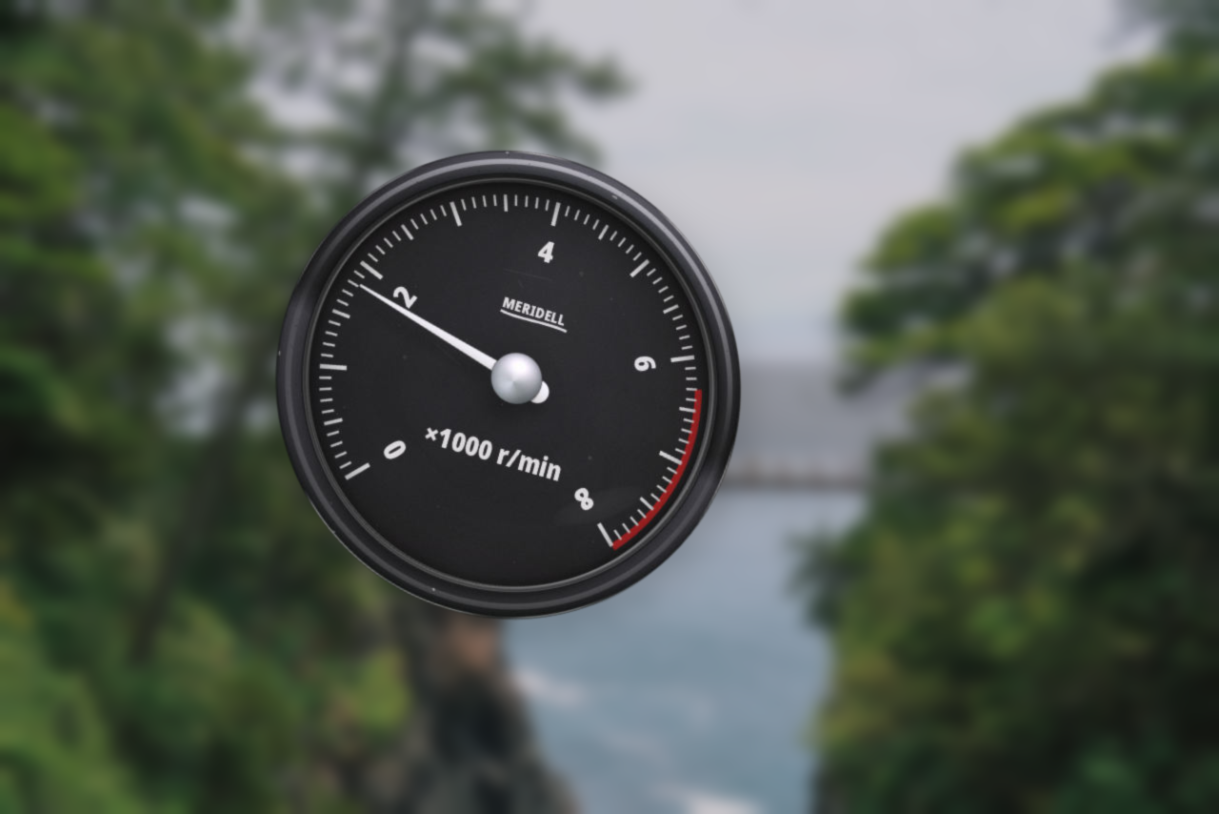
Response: 1800 rpm
